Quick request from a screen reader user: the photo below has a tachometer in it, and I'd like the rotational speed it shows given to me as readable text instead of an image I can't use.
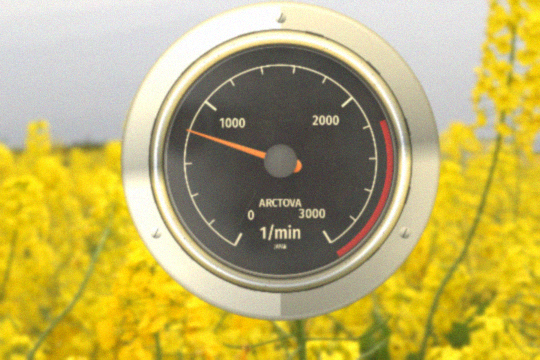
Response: 800 rpm
